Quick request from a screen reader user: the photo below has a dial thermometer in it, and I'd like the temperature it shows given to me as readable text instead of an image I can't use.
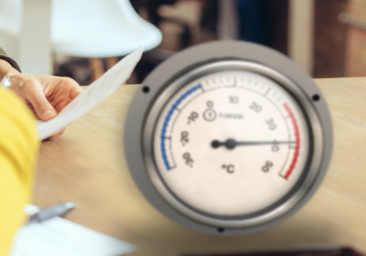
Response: 38 °C
